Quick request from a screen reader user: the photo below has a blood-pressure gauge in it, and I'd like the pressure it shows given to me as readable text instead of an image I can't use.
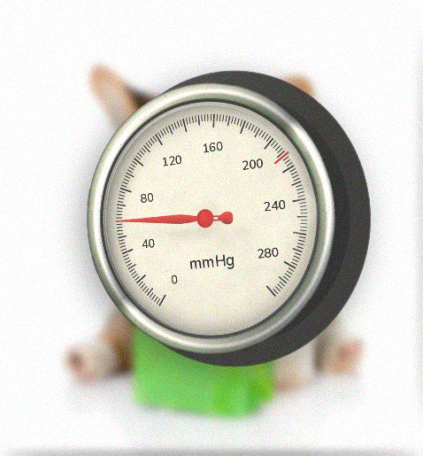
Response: 60 mmHg
